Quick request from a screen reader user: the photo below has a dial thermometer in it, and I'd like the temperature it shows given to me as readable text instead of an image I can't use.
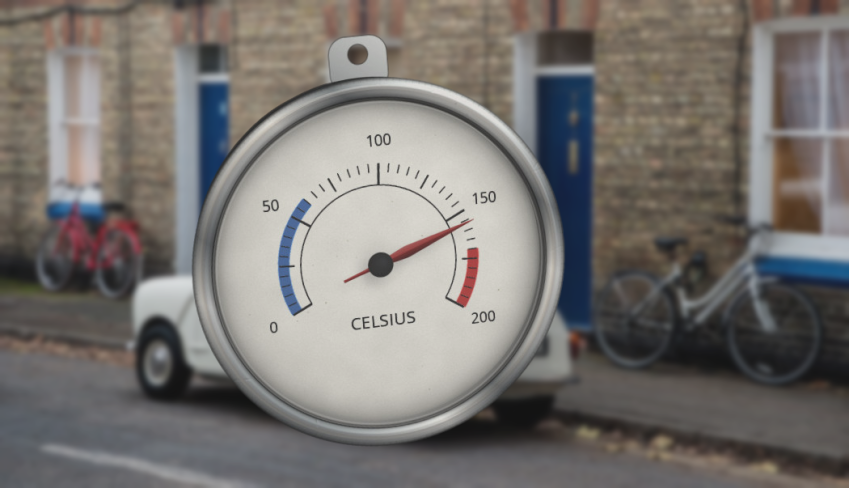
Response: 155 °C
